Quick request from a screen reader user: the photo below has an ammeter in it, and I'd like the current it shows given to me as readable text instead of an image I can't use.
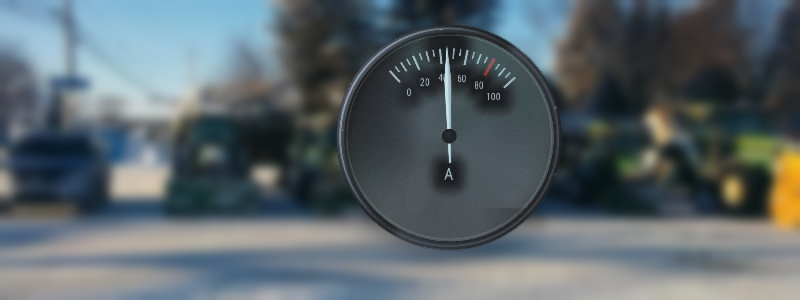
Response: 45 A
